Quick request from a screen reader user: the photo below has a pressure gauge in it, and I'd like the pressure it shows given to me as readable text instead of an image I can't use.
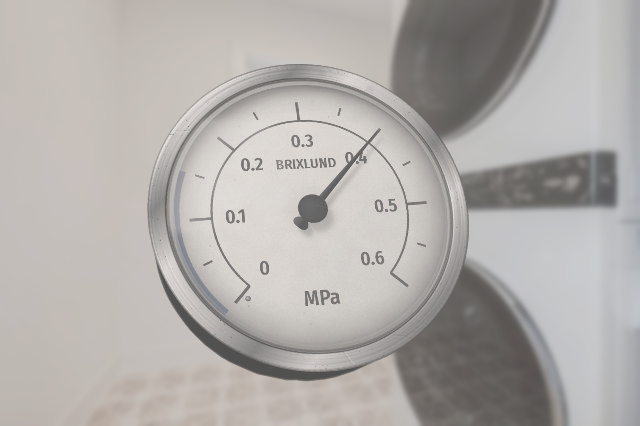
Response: 0.4 MPa
